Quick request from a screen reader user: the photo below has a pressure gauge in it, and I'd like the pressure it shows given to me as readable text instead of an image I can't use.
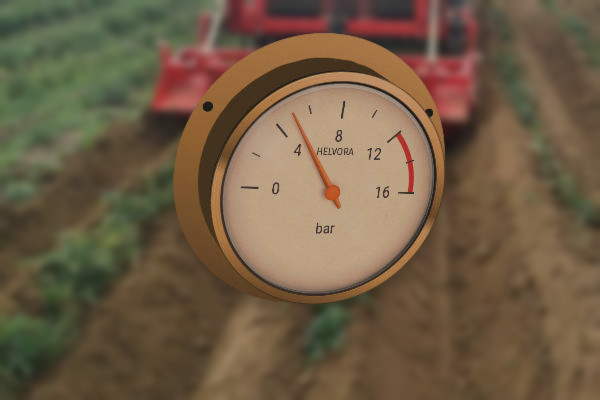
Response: 5 bar
